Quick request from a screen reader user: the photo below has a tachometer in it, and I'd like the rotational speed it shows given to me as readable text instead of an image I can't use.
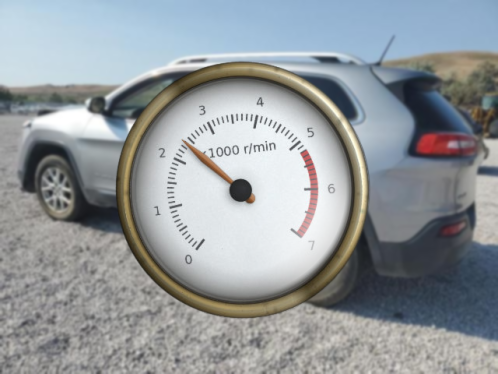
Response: 2400 rpm
